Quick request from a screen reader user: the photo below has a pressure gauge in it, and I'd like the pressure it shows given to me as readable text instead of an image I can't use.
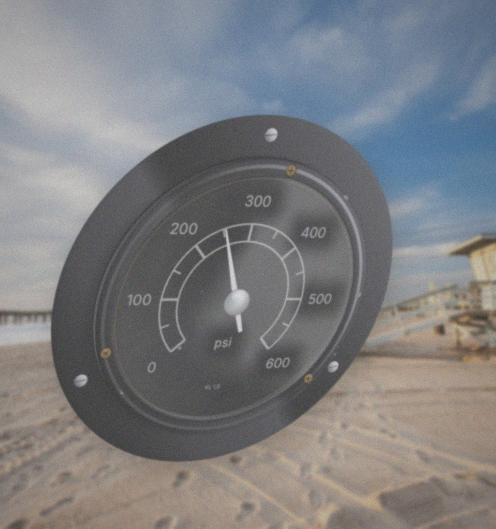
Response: 250 psi
